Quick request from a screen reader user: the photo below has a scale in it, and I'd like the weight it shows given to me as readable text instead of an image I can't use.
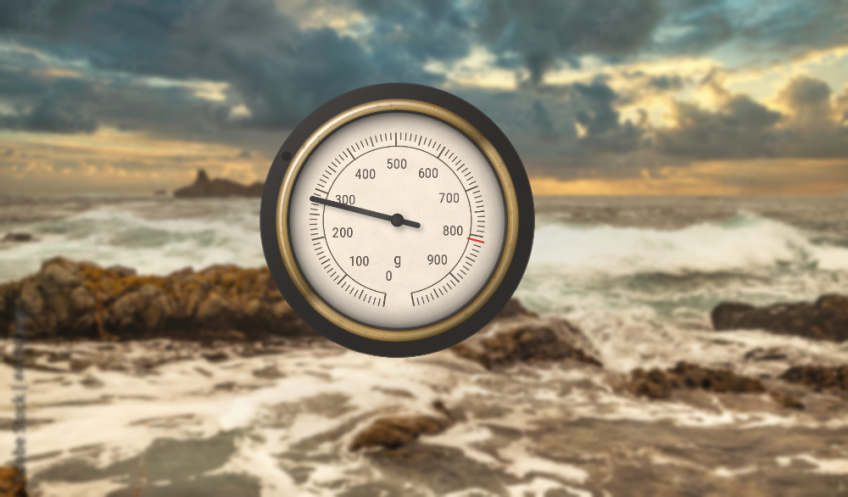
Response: 280 g
